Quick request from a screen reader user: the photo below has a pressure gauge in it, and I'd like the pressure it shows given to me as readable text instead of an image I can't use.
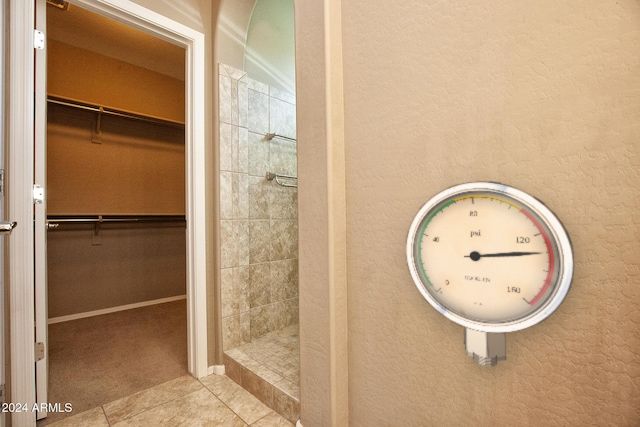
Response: 130 psi
